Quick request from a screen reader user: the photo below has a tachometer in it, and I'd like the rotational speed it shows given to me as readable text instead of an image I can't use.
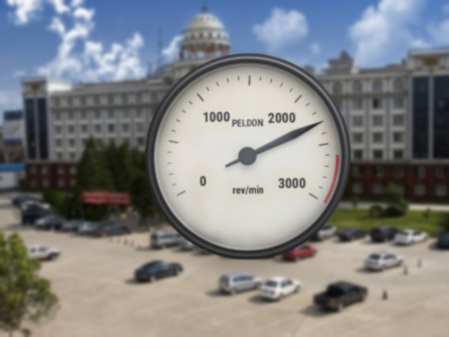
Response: 2300 rpm
